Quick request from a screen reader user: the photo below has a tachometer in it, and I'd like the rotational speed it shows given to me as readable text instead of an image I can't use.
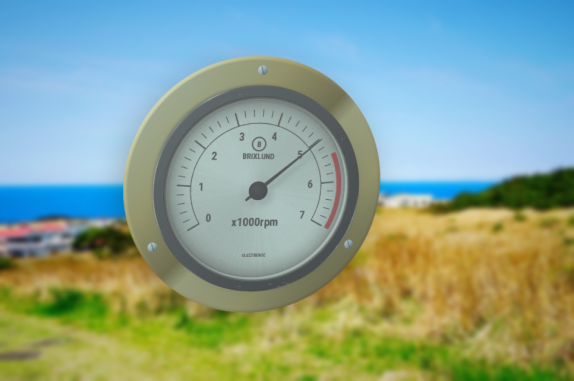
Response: 5000 rpm
